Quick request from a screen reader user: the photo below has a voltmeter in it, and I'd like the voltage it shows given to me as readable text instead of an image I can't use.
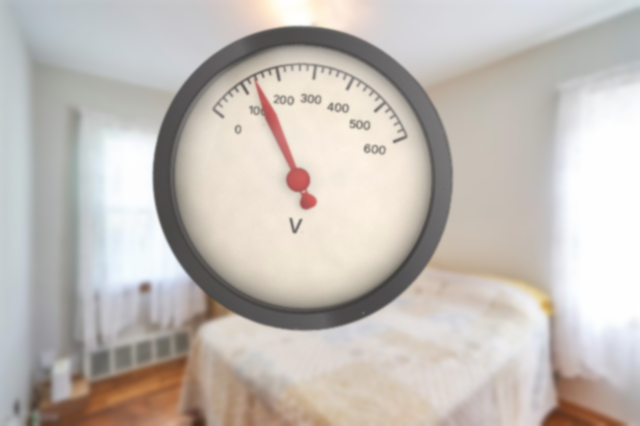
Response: 140 V
